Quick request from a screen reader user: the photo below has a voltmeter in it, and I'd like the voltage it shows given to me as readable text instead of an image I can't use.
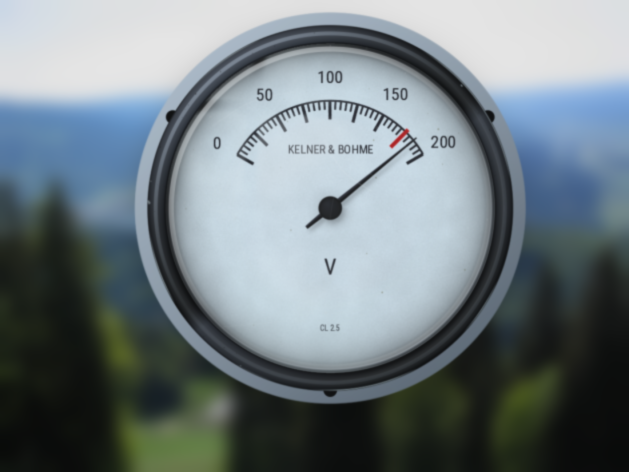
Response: 185 V
